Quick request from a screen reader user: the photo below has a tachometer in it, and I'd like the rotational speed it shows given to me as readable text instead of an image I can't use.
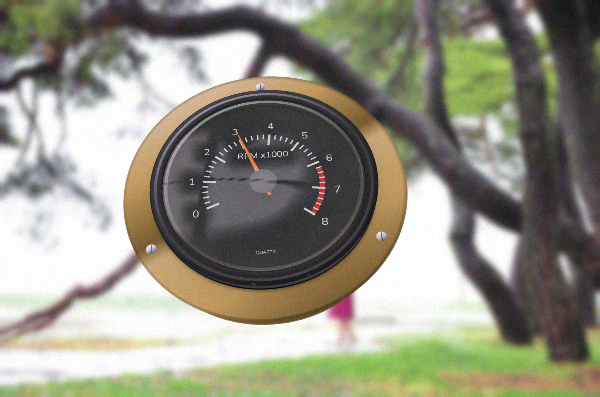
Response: 3000 rpm
